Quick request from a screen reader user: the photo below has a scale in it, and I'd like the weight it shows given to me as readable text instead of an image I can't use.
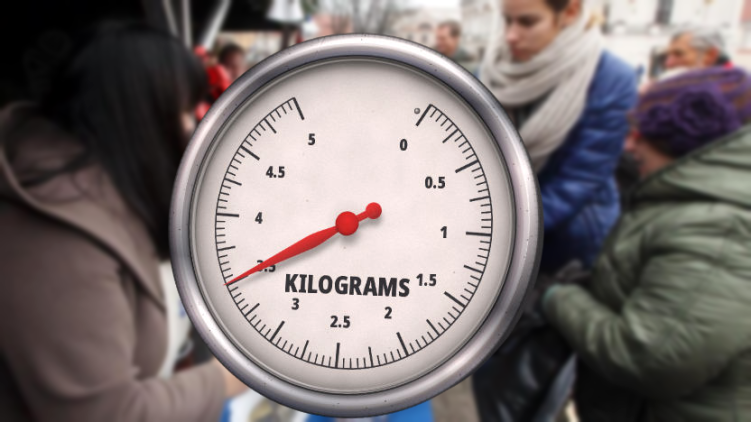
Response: 3.5 kg
